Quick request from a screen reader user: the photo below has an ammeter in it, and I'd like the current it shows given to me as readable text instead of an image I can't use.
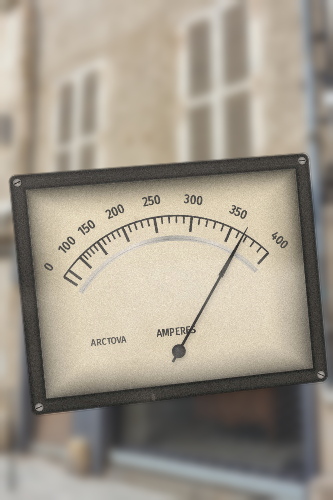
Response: 365 A
